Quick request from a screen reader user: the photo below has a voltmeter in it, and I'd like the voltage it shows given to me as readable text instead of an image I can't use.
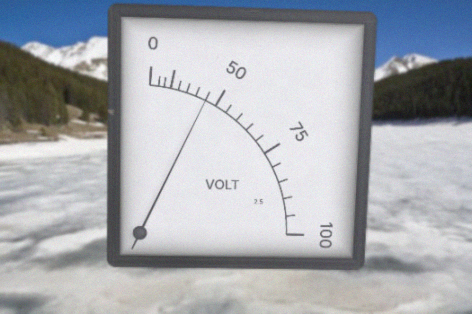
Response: 45 V
